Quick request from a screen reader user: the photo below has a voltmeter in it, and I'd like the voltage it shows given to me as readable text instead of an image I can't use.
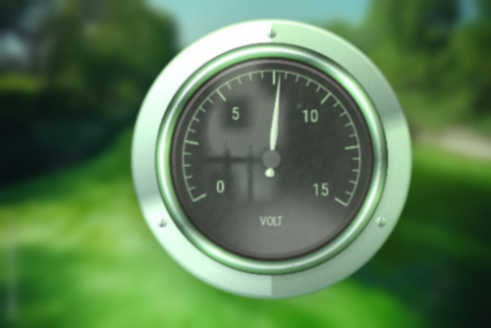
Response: 7.75 V
